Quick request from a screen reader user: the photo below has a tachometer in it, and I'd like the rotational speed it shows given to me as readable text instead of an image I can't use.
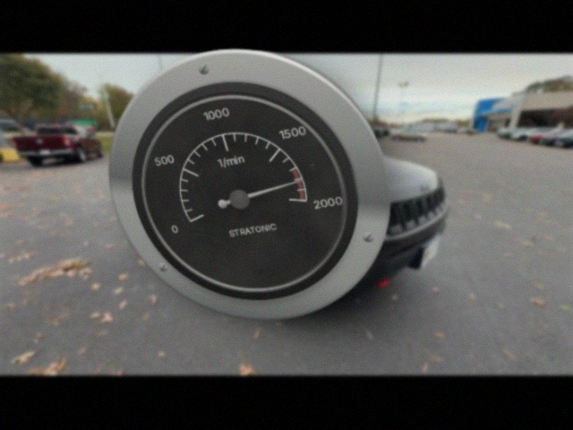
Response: 1800 rpm
